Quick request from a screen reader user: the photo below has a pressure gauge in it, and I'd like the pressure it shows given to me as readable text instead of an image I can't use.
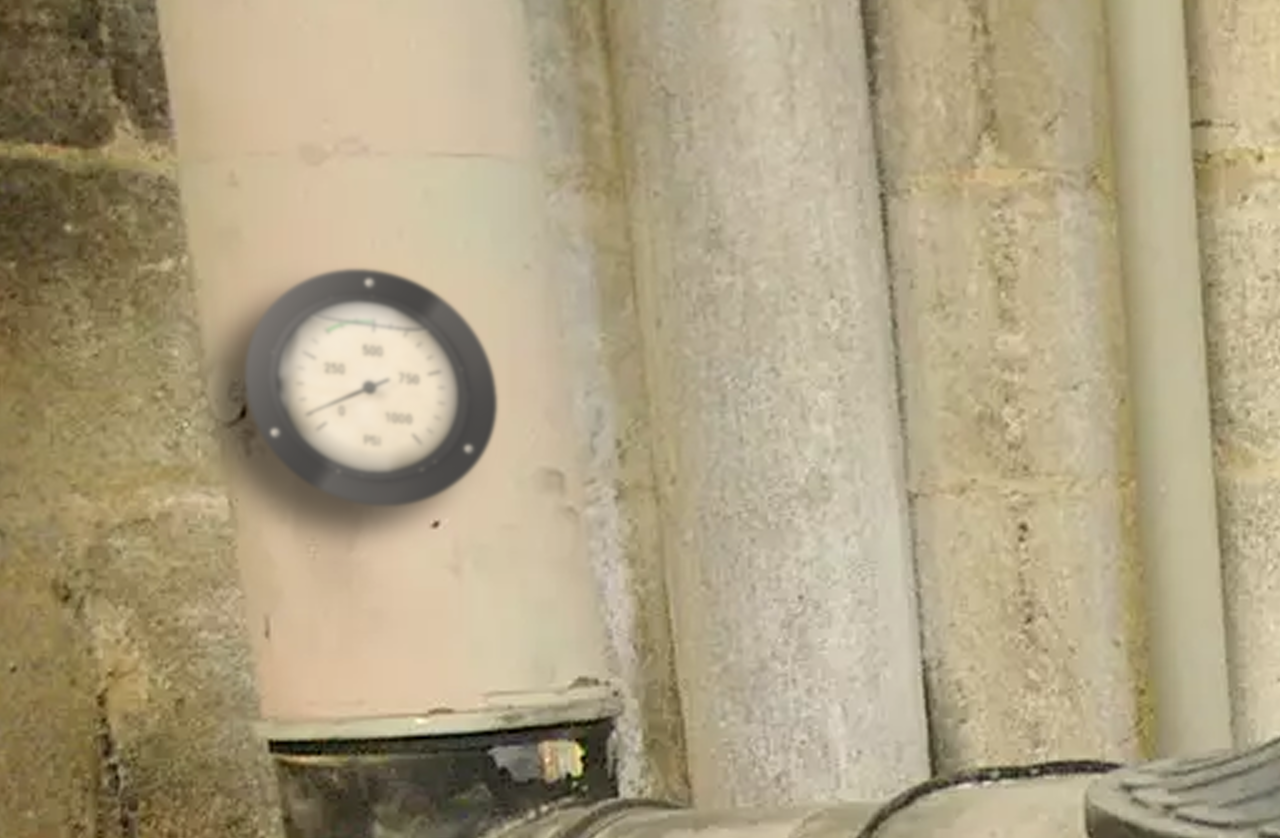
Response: 50 psi
